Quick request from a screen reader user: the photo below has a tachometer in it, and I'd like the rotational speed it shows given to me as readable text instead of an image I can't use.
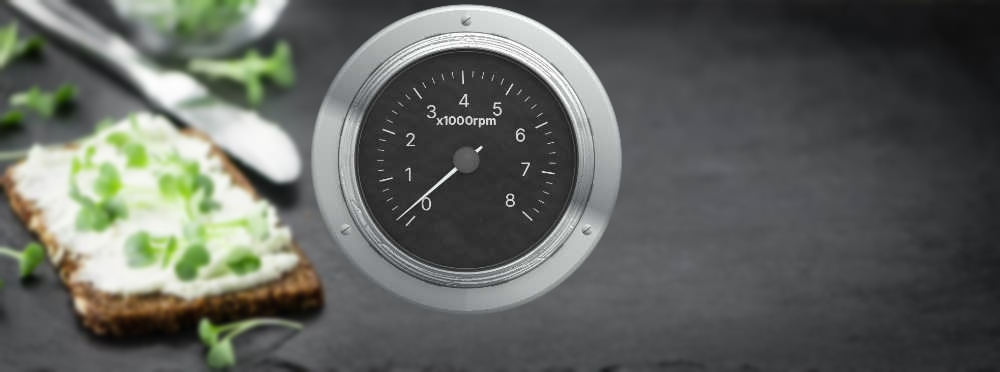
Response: 200 rpm
